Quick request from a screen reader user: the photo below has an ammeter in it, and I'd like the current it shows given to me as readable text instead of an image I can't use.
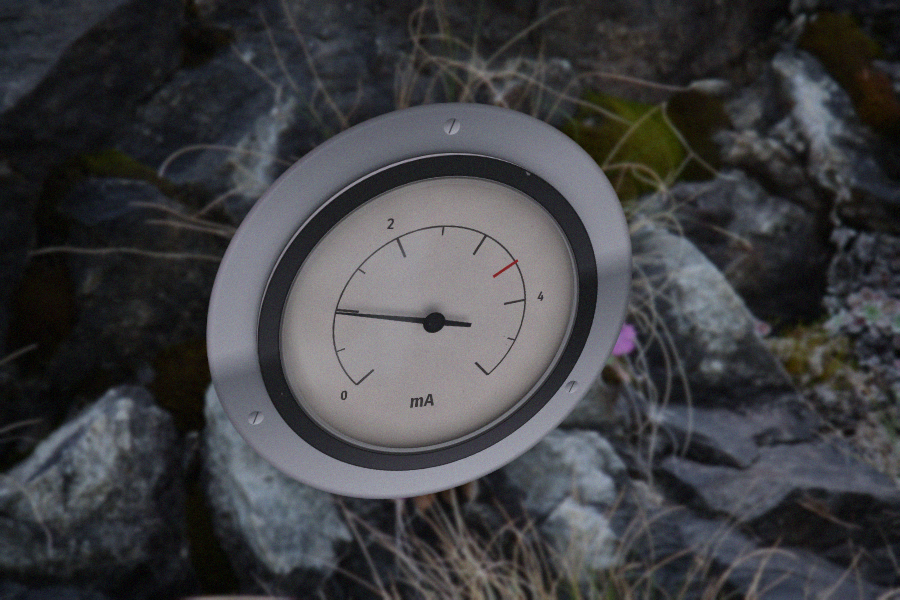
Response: 1 mA
